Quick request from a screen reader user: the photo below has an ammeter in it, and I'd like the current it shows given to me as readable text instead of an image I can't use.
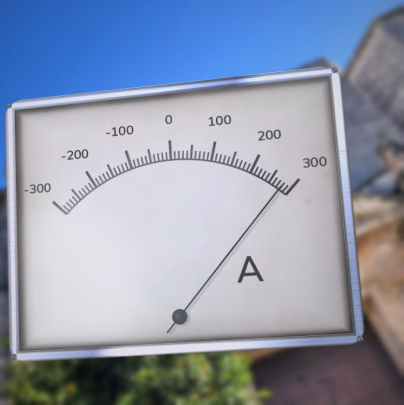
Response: 280 A
